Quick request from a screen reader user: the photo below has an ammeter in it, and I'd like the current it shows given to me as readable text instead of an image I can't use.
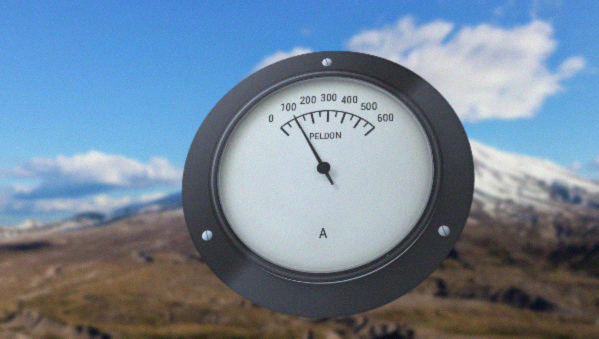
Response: 100 A
